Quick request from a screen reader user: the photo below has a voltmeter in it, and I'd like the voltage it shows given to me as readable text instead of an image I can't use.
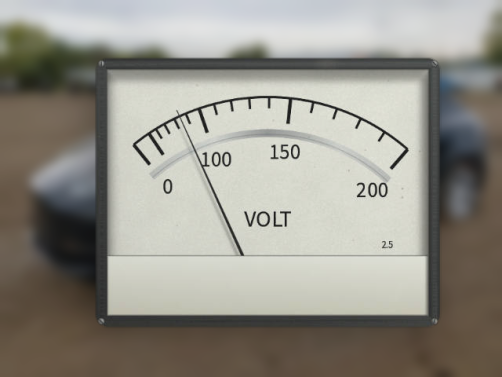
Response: 85 V
